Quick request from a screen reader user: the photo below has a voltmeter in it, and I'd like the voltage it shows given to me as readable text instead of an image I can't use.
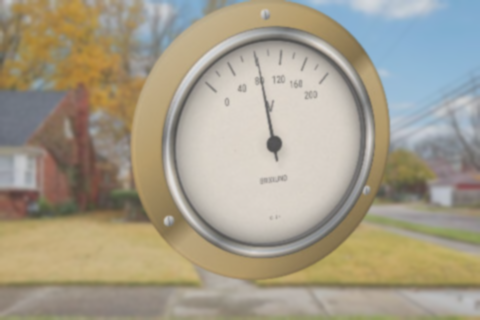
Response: 80 V
